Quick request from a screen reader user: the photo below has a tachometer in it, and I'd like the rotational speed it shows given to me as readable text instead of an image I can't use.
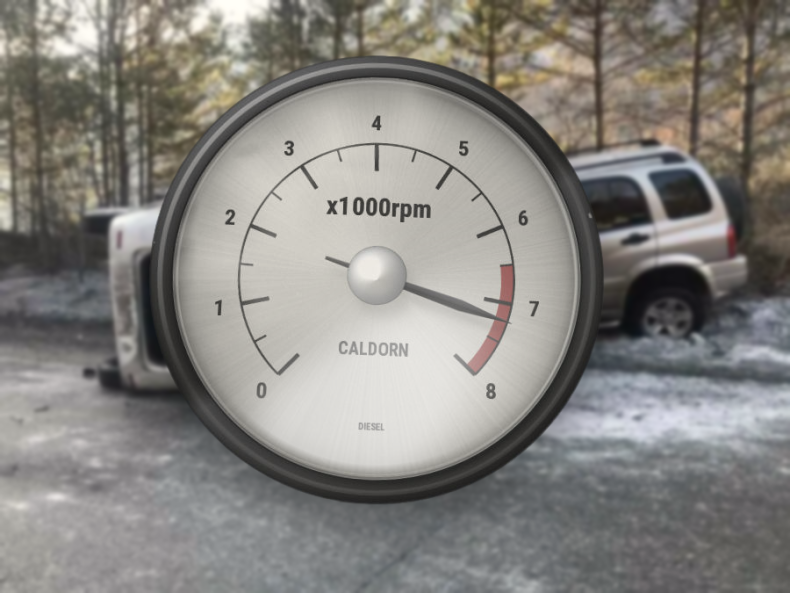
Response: 7250 rpm
